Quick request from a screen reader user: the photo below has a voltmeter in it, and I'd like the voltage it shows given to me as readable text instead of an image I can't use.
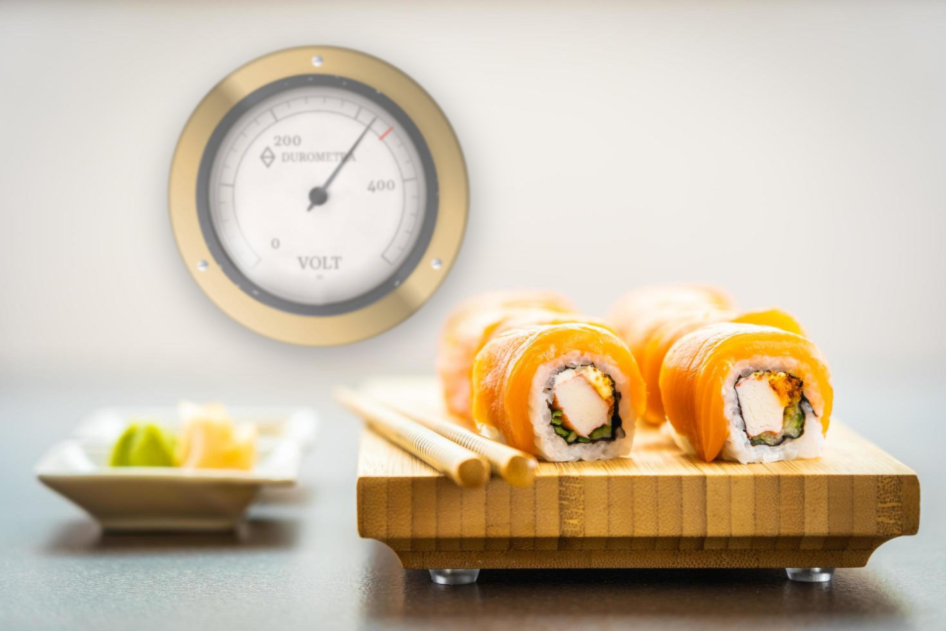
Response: 320 V
